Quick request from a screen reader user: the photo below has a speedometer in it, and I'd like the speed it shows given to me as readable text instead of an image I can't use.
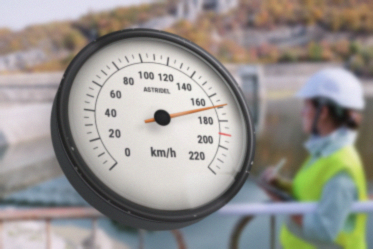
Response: 170 km/h
